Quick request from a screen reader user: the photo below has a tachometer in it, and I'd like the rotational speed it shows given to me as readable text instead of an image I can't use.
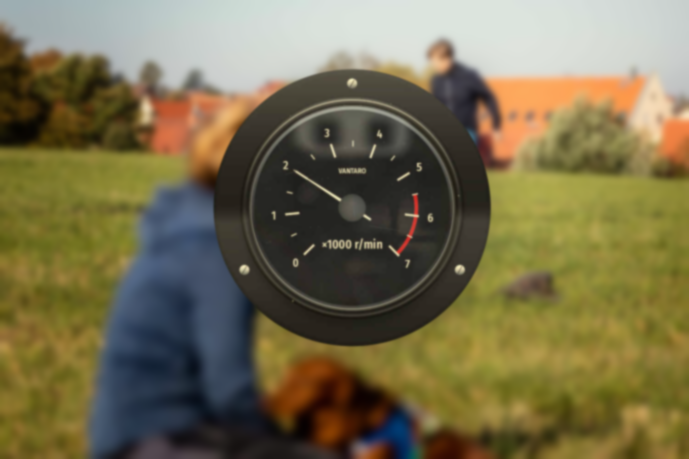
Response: 2000 rpm
